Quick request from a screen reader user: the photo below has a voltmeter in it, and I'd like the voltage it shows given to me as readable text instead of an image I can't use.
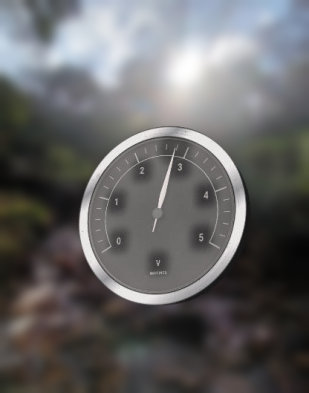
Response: 2.8 V
